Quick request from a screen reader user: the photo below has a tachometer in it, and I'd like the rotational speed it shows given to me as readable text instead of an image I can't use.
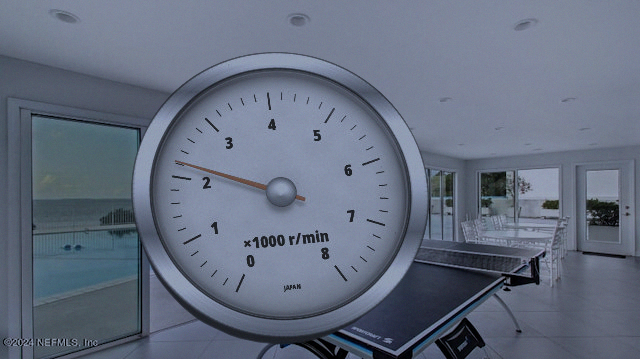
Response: 2200 rpm
